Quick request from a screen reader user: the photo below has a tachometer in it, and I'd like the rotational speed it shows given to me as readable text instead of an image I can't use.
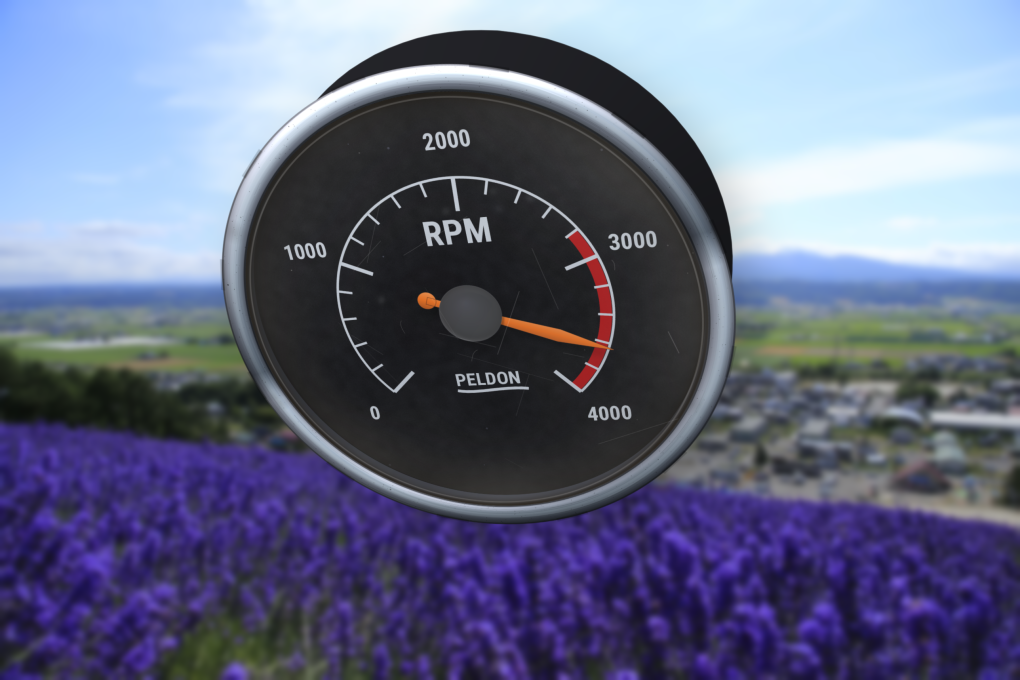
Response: 3600 rpm
